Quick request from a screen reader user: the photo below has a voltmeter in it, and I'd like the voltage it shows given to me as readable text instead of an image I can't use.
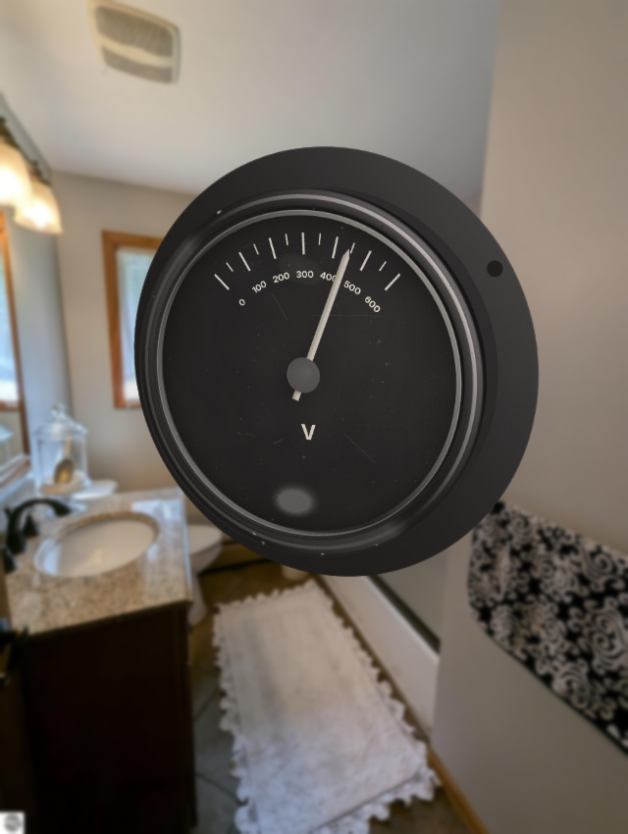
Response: 450 V
